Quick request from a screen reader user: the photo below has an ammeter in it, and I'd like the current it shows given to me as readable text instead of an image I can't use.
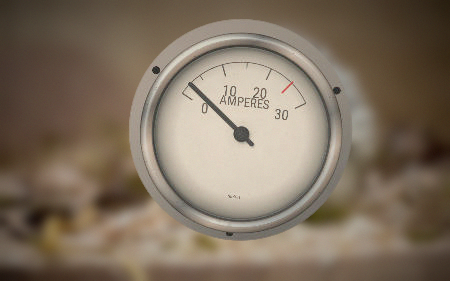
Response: 2.5 A
